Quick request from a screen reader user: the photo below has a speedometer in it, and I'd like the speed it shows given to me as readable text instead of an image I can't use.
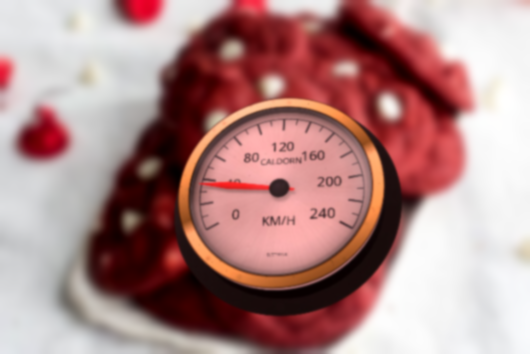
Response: 35 km/h
